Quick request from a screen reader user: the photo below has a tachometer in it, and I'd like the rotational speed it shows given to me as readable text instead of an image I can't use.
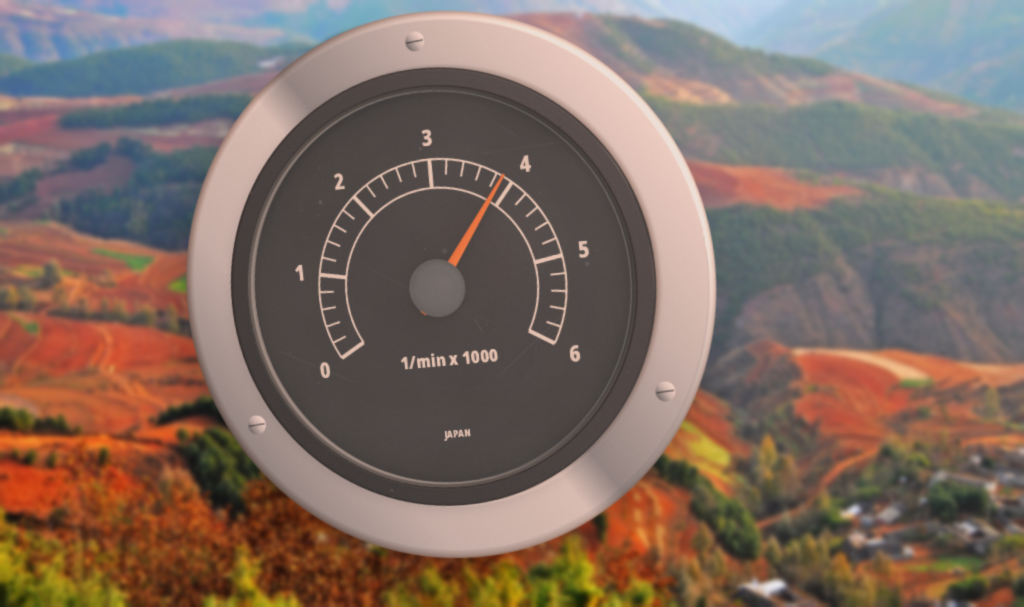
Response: 3900 rpm
